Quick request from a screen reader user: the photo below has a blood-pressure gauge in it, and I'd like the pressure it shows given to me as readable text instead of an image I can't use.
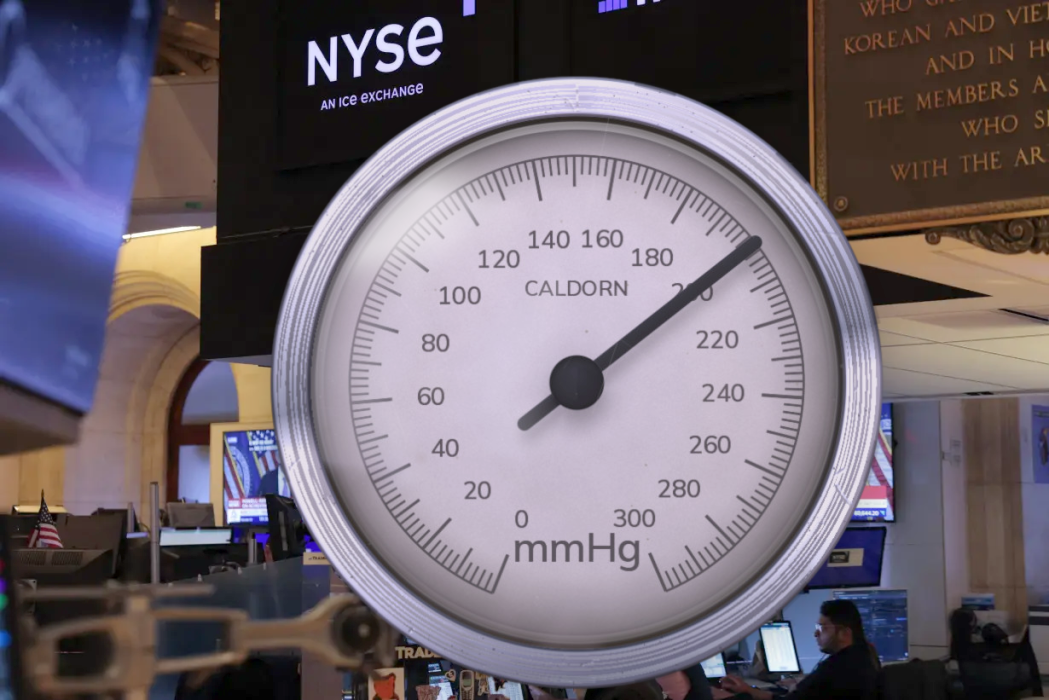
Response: 200 mmHg
